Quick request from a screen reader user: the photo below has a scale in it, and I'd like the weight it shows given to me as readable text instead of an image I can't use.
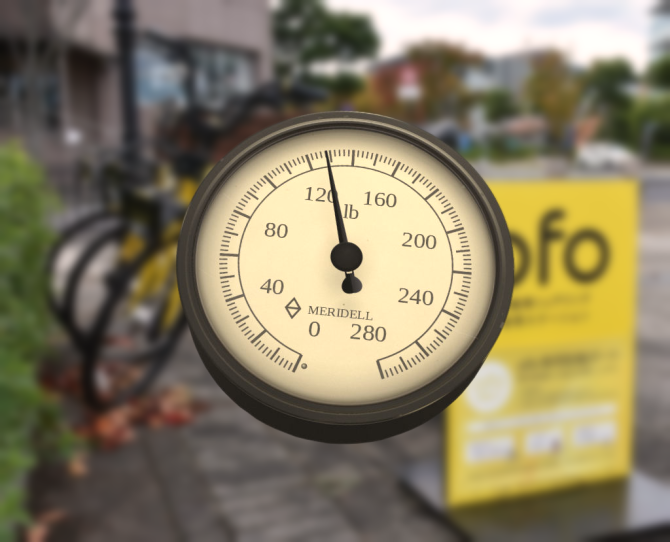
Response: 128 lb
